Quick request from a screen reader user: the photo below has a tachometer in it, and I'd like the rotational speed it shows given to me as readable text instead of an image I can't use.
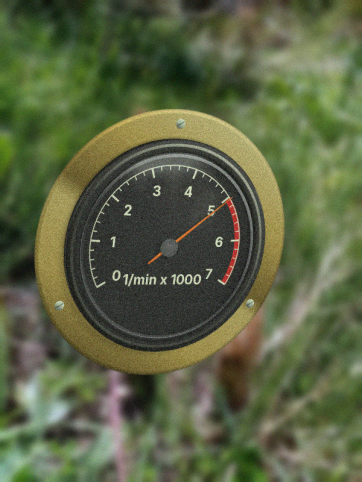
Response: 5000 rpm
